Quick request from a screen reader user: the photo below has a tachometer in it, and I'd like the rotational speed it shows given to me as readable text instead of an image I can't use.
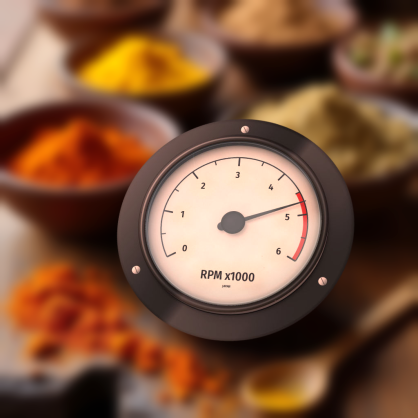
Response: 4750 rpm
